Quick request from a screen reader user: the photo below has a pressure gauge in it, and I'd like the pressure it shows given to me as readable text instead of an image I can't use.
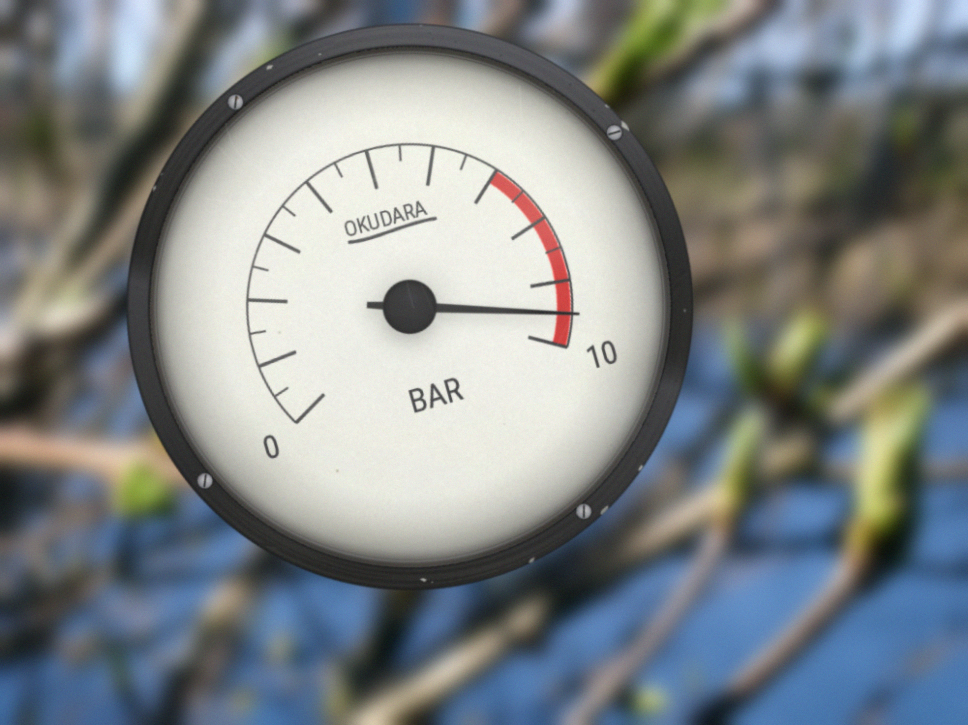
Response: 9.5 bar
